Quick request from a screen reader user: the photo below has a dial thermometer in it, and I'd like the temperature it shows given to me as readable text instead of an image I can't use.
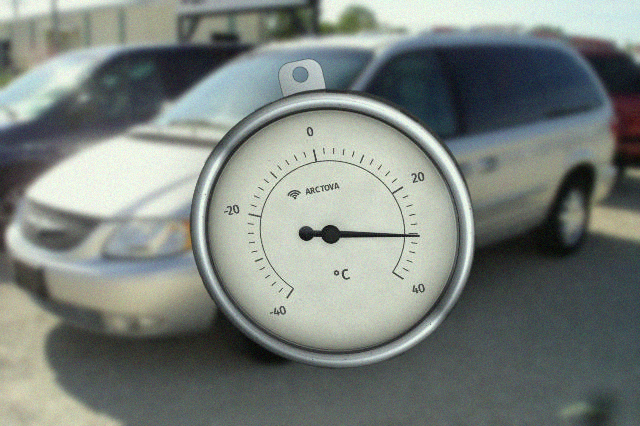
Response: 30 °C
